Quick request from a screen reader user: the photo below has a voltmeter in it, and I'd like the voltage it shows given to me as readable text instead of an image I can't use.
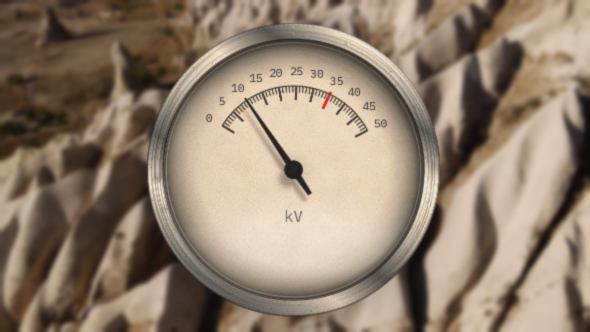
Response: 10 kV
